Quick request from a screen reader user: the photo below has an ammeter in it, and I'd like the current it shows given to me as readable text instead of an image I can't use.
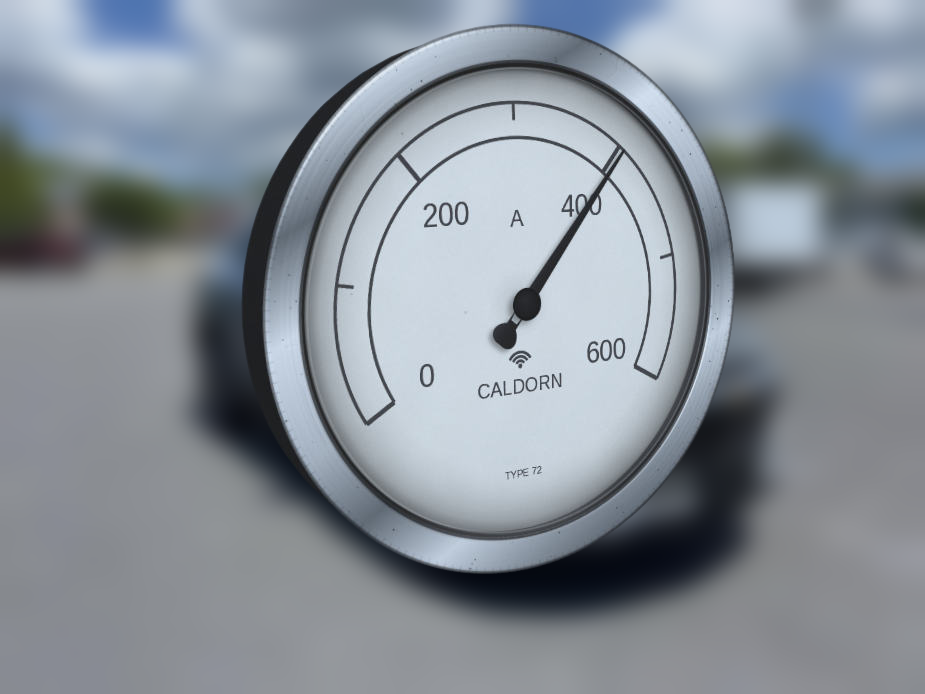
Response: 400 A
